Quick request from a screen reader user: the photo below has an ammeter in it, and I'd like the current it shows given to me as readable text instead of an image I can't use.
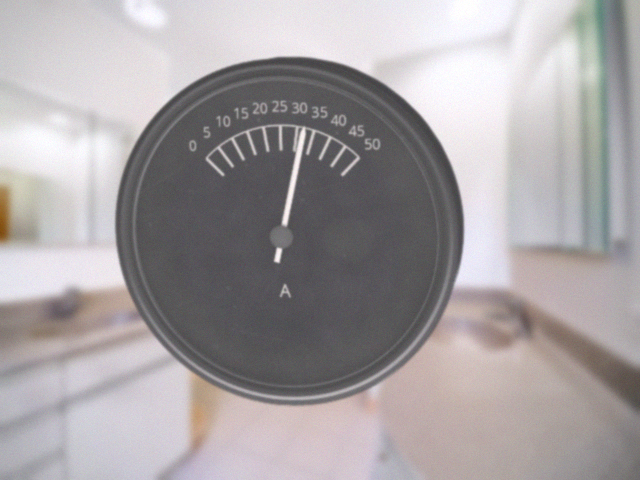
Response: 32.5 A
